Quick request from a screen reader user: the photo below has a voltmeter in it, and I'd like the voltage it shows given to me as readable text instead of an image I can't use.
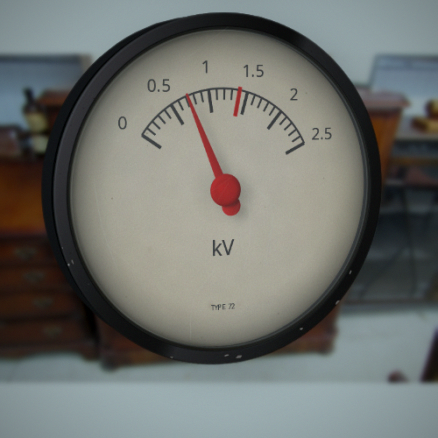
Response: 0.7 kV
